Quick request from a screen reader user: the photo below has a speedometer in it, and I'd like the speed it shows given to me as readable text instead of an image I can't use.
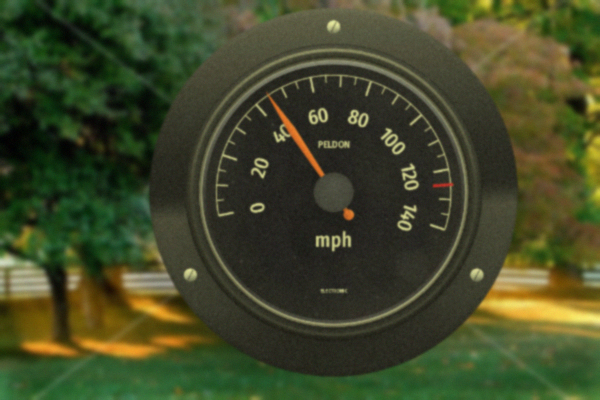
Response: 45 mph
